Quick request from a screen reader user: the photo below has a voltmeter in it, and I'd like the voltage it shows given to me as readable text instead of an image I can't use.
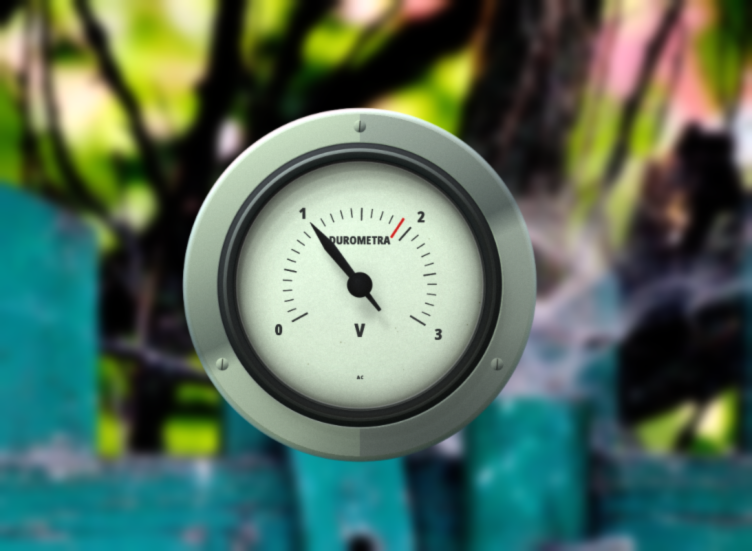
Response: 1 V
